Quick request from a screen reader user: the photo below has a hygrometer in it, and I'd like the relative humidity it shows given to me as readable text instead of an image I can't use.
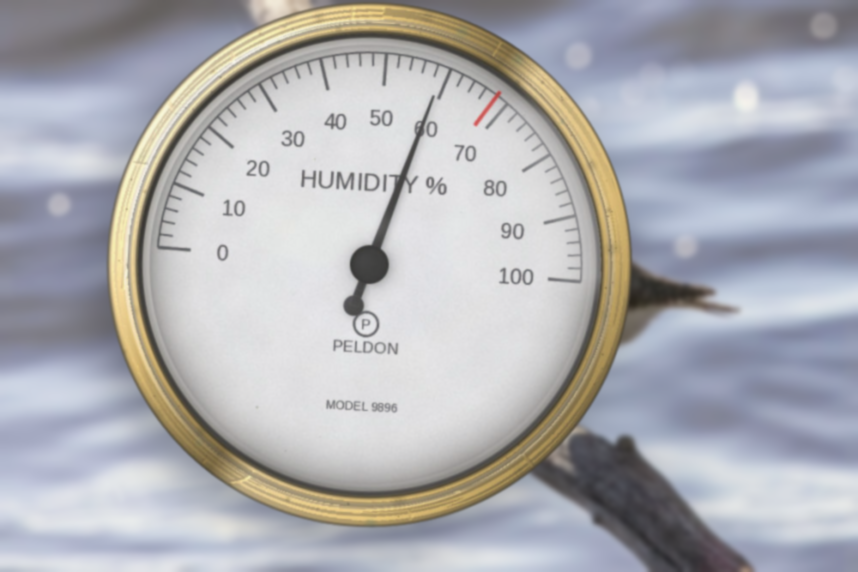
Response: 59 %
